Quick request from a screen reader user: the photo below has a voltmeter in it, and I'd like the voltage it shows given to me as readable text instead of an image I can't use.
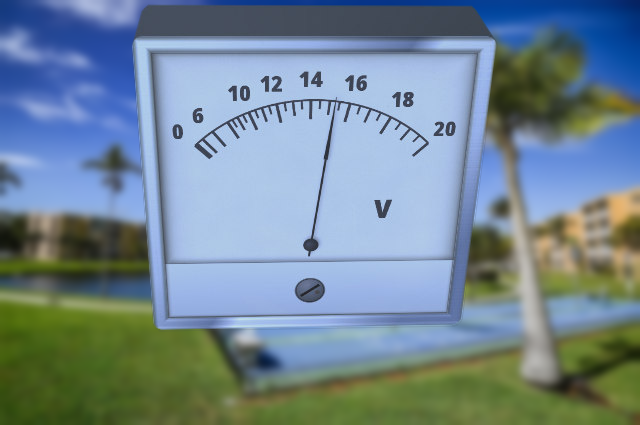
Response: 15.25 V
